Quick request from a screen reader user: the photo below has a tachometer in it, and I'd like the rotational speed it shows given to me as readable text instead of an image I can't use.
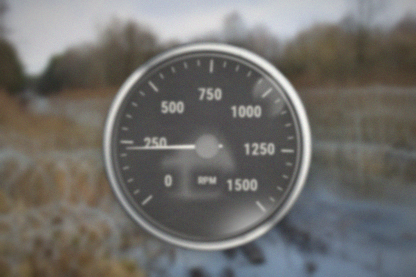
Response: 225 rpm
